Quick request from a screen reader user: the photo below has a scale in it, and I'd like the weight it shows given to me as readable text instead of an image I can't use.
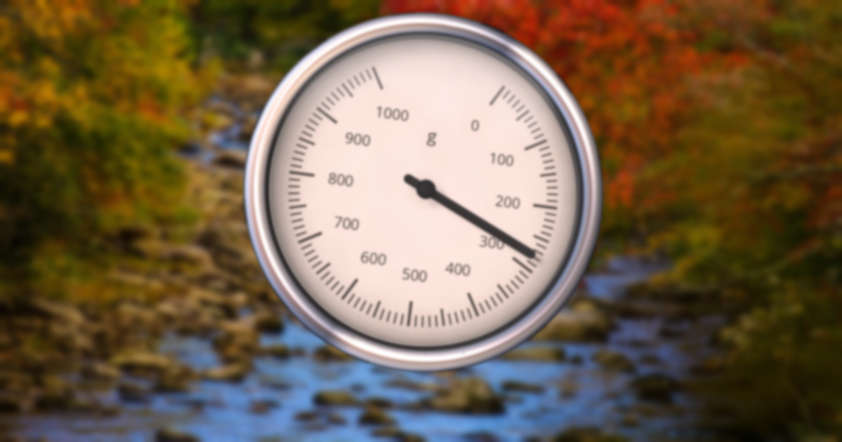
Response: 280 g
